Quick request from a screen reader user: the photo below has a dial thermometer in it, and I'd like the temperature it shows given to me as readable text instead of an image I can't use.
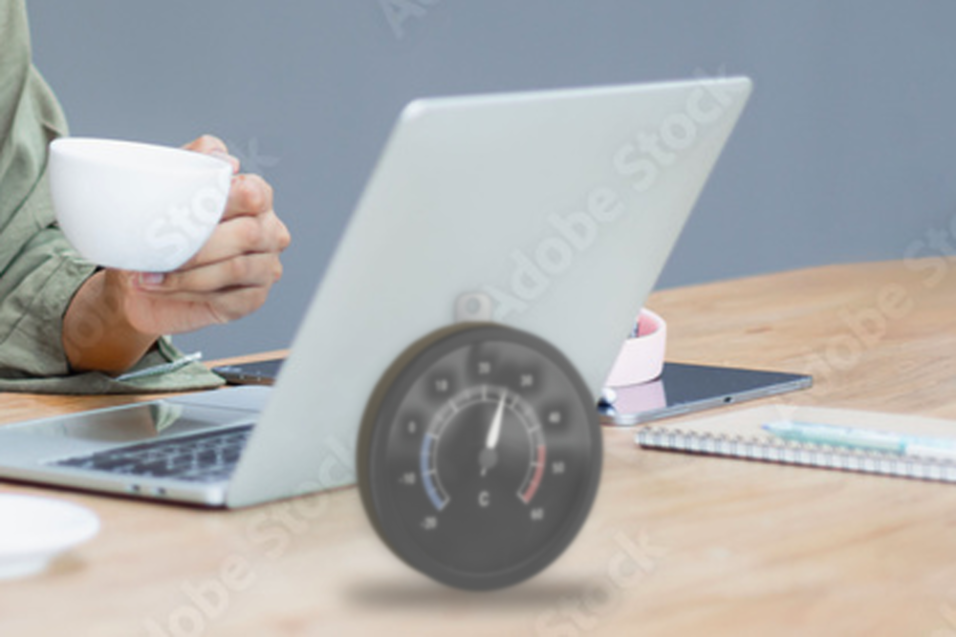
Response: 25 °C
